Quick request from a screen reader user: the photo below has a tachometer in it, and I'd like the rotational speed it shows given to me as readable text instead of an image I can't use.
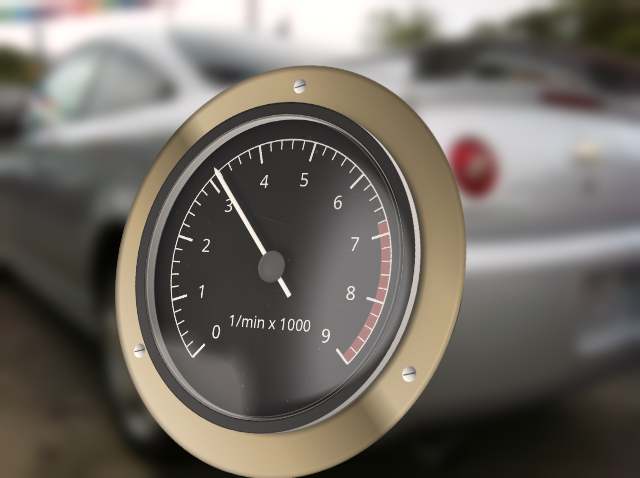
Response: 3200 rpm
